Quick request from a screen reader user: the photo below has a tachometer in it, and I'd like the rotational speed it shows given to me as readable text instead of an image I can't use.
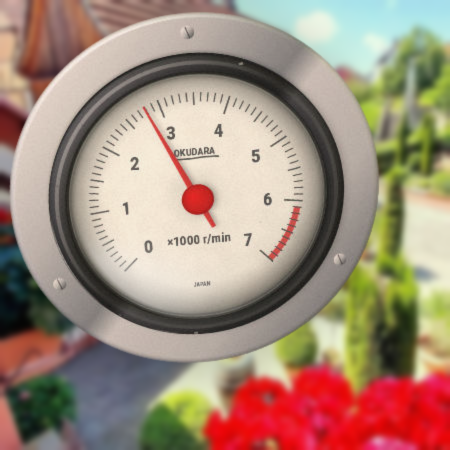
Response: 2800 rpm
